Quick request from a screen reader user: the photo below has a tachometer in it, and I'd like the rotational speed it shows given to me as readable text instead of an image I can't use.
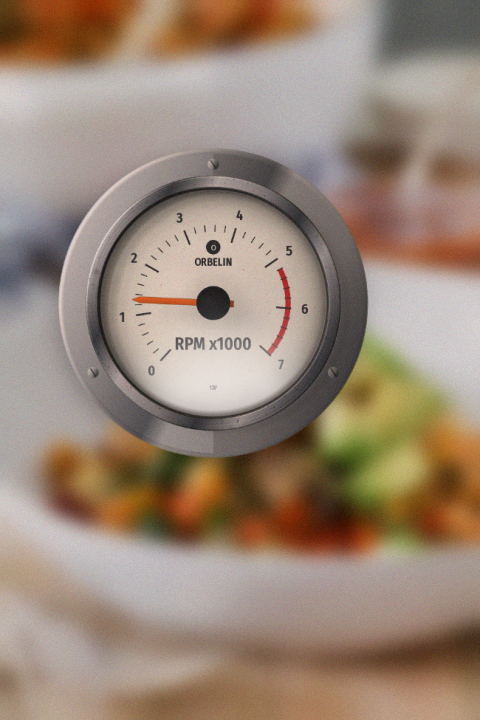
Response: 1300 rpm
